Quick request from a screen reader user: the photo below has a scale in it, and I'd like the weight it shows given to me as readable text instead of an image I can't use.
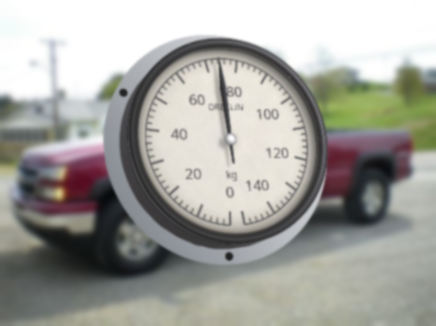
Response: 74 kg
